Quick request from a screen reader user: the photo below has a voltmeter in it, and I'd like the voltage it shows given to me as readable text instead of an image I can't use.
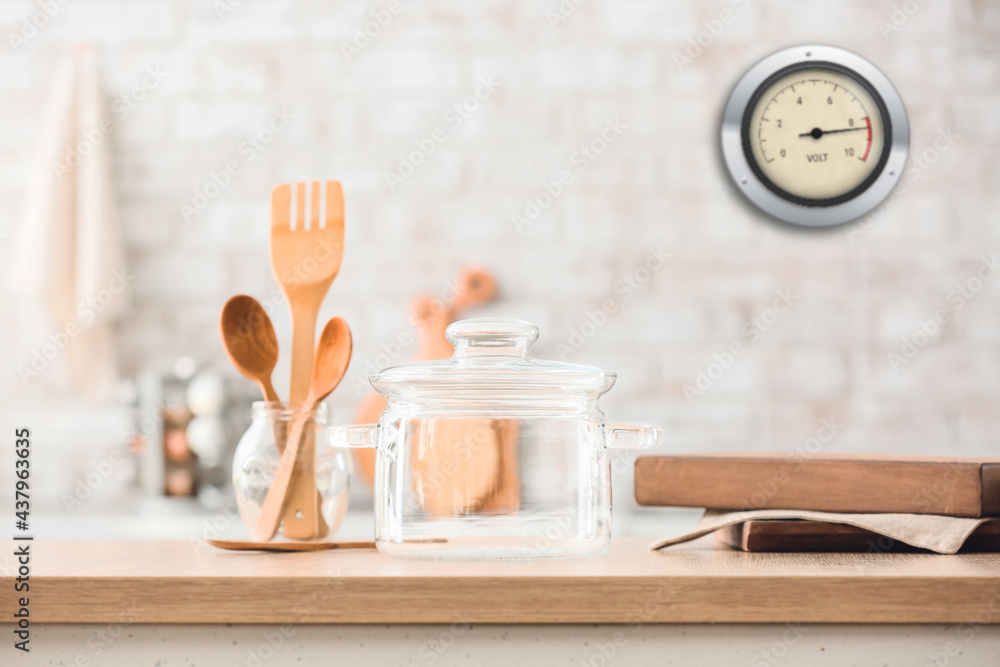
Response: 8.5 V
